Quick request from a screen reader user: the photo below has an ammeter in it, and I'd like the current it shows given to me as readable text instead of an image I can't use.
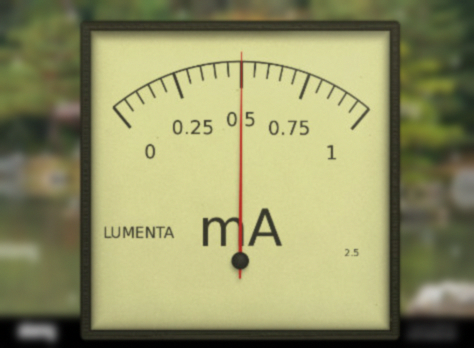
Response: 0.5 mA
